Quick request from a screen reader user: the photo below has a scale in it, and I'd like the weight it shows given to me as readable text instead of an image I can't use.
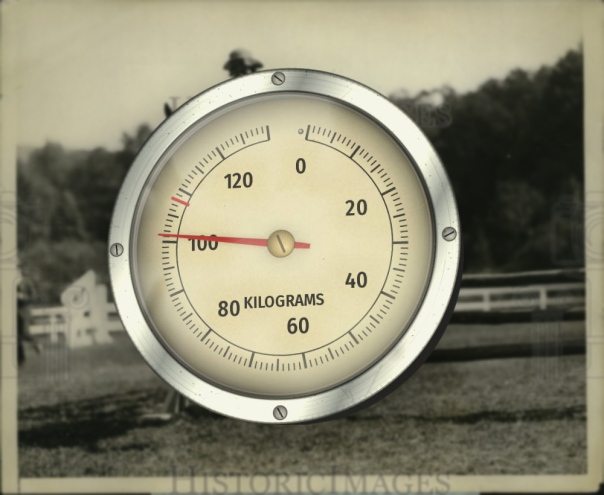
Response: 101 kg
